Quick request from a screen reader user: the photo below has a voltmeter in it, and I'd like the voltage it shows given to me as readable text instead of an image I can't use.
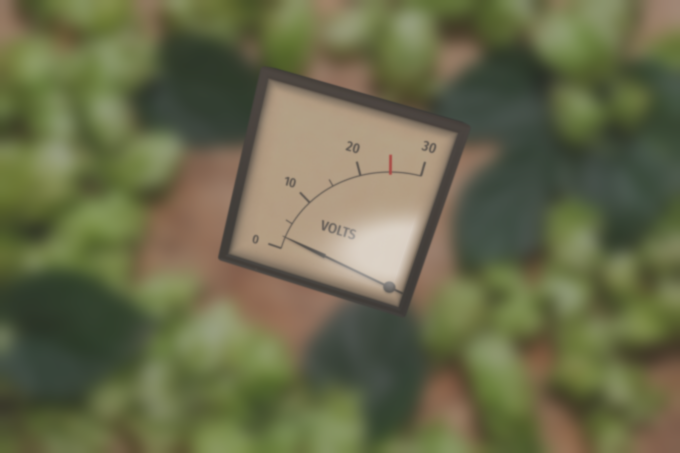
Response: 2.5 V
